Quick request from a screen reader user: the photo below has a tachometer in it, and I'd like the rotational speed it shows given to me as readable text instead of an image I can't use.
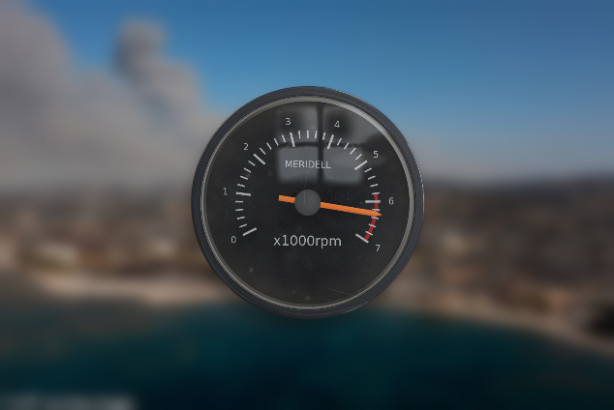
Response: 6300 rpm
